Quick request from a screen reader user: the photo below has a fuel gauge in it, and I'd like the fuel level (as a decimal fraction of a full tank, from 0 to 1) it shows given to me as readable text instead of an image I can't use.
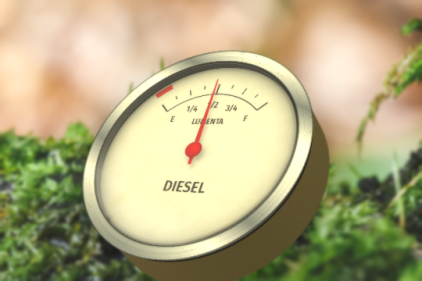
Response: 0.5
